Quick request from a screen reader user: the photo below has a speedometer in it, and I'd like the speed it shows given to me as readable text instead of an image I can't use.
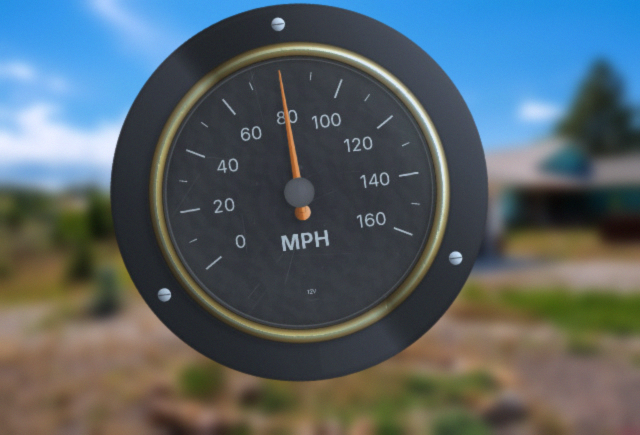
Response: 80 mph
